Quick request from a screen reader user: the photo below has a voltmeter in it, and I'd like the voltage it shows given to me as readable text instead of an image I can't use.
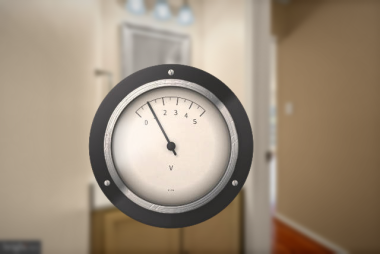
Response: 1 V
